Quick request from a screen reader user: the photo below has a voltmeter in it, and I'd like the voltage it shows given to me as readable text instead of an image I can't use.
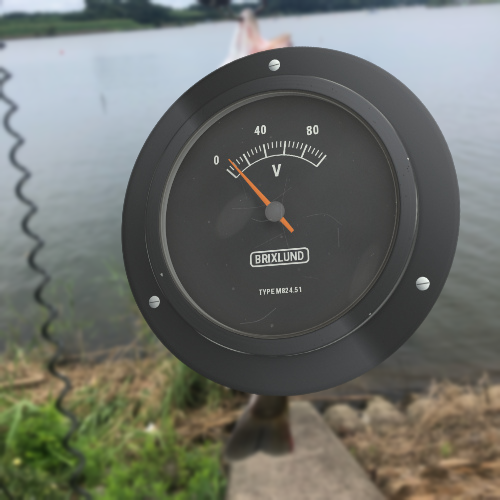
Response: 8 V
